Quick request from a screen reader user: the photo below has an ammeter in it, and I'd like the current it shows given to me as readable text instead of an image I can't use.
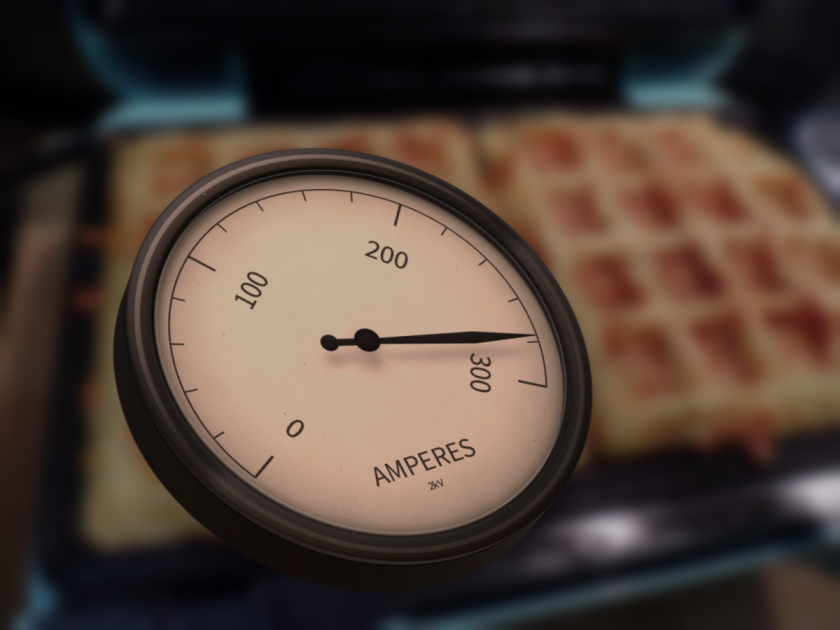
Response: 280 A
